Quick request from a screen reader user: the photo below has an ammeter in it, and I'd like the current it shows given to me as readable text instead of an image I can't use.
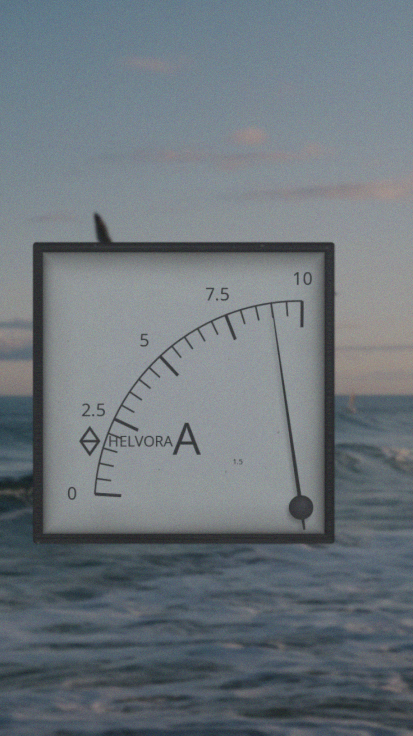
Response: 9 A
